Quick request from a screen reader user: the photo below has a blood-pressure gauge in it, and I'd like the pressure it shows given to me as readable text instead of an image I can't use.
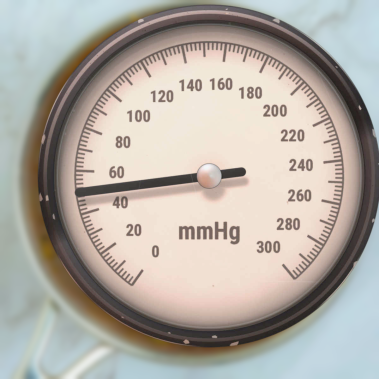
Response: 50 mmHg
